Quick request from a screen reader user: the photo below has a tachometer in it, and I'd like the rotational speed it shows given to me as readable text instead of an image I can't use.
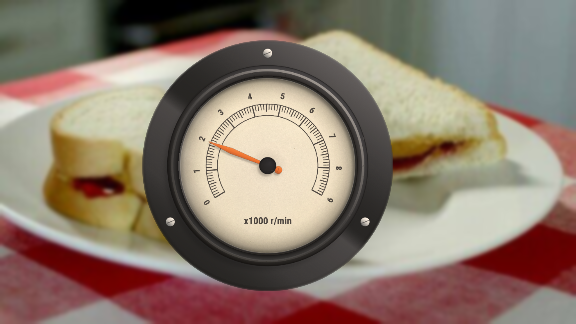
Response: 2000 rpm
